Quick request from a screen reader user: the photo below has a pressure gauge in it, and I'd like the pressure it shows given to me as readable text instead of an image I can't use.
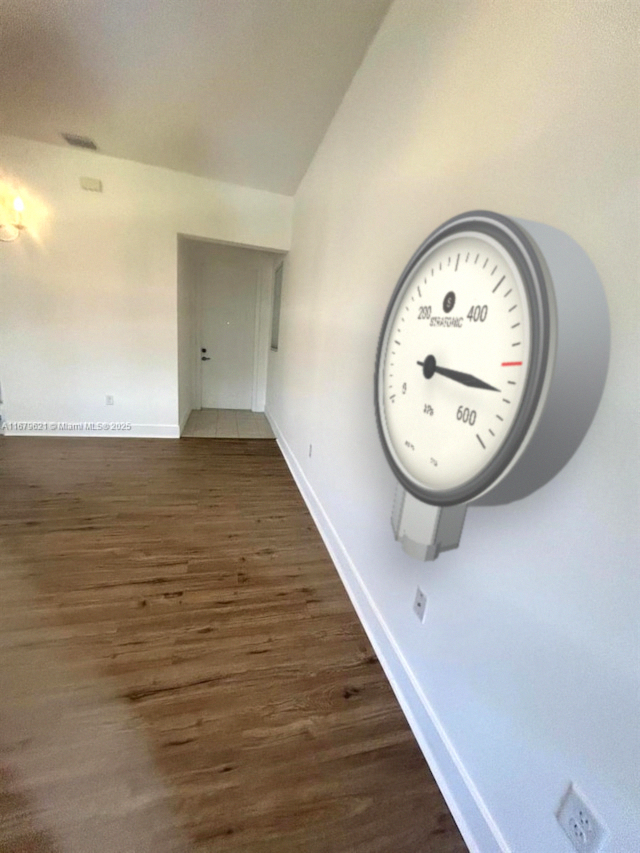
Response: 530 kPa
